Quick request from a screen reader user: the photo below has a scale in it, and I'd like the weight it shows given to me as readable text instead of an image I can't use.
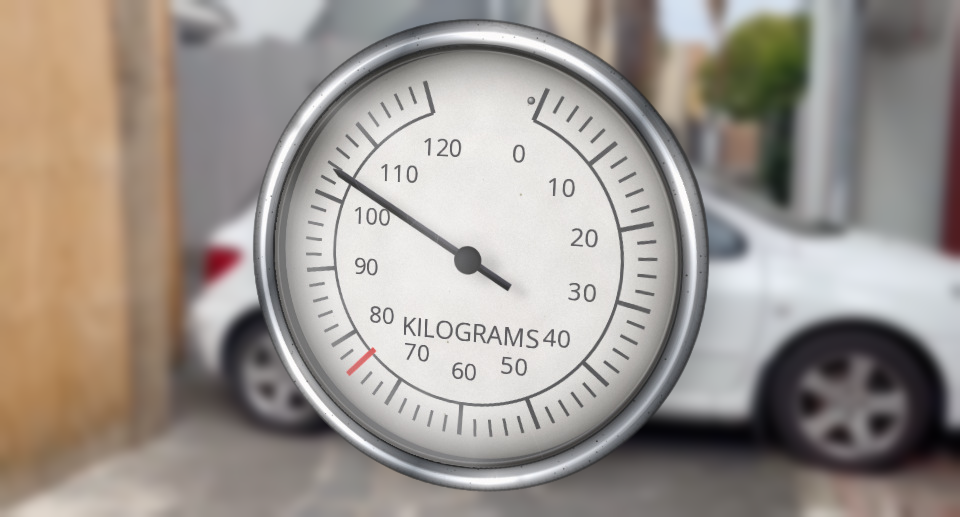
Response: 104 kg
